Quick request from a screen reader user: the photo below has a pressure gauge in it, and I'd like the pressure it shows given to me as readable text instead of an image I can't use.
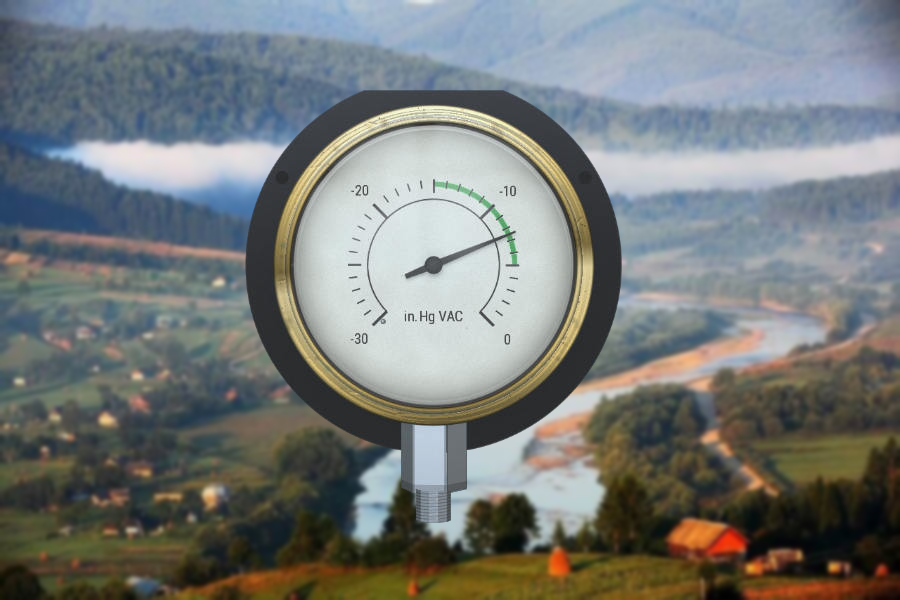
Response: -7.5 inHg
